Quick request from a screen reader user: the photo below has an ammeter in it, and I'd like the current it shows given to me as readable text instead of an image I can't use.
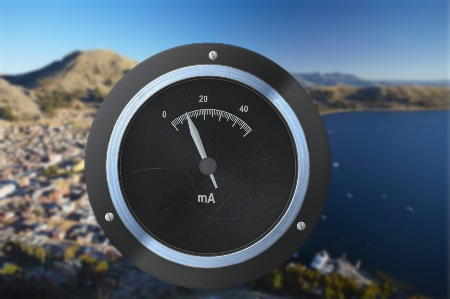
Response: 10 mA
